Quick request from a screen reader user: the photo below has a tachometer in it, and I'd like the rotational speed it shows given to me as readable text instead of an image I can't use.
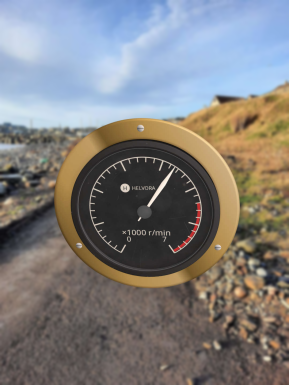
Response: 4300 rpm
